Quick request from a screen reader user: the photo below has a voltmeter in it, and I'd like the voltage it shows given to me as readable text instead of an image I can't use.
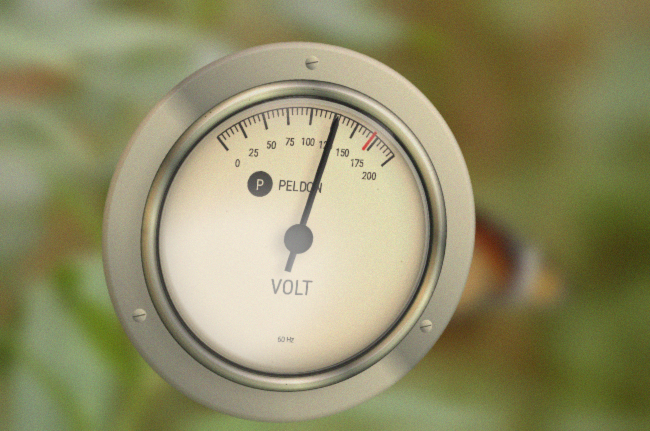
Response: 125 V
